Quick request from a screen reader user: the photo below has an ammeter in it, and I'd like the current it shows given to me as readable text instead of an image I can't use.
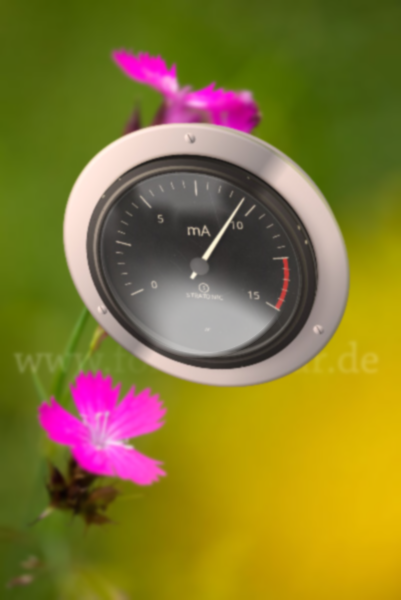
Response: 9.5 mA
